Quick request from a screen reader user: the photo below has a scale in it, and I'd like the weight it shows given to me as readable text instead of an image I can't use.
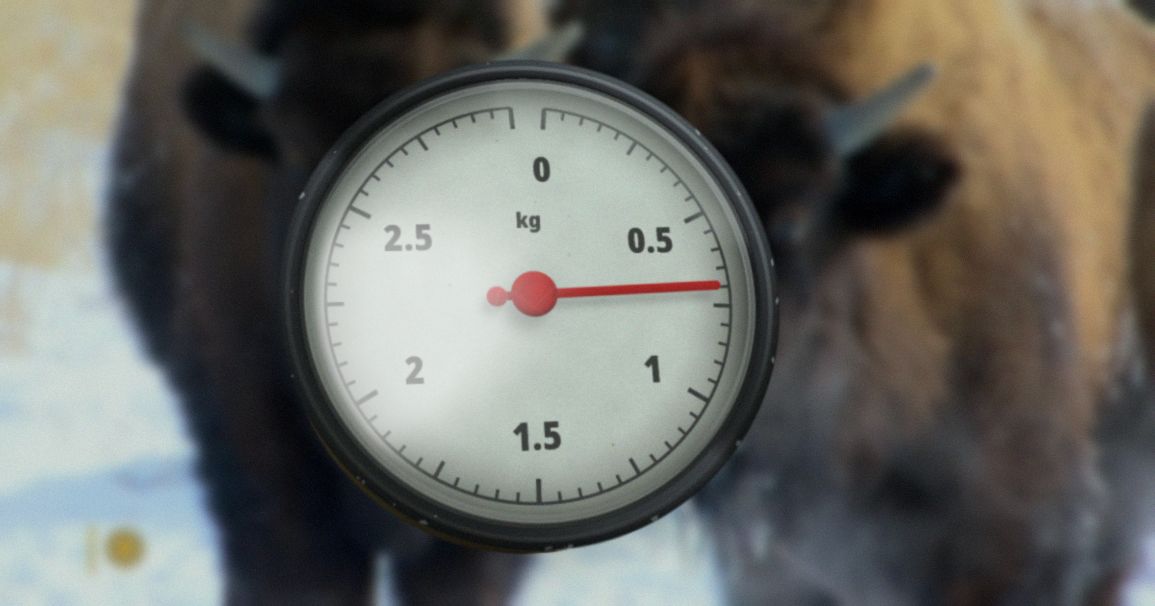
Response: 0.7 kg
